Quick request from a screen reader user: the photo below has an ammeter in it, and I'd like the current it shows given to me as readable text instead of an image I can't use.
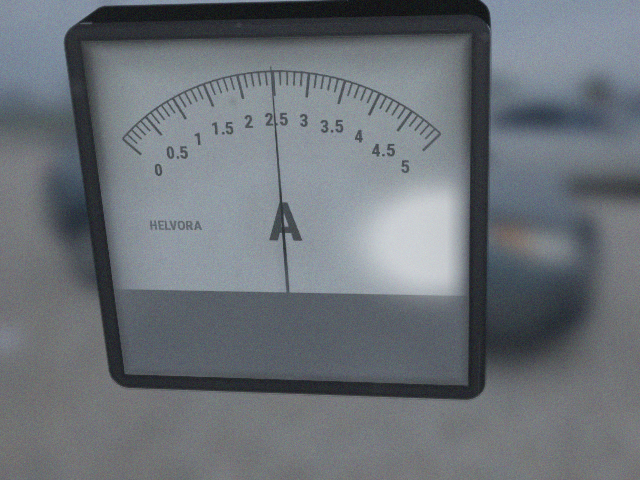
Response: 2.5 A
